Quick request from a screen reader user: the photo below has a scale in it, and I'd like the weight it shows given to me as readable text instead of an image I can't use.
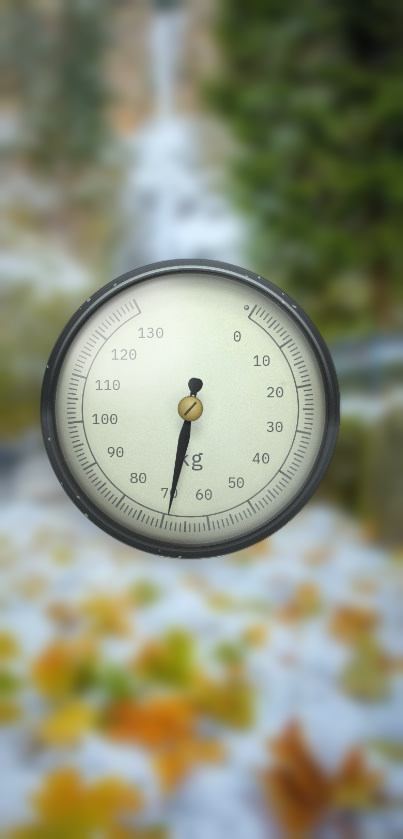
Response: 69 kg
